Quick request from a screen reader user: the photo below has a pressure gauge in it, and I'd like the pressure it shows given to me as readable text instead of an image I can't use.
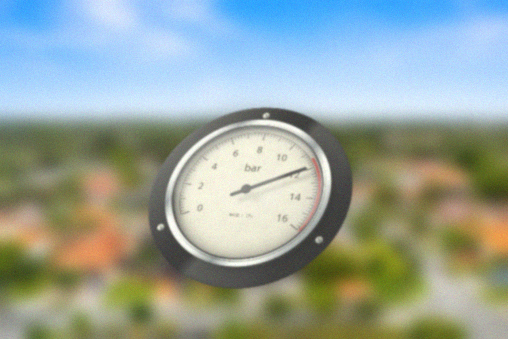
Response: 12 bar
